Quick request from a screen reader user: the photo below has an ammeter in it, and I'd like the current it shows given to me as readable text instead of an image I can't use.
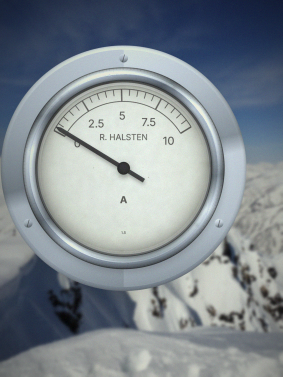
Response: 0.25 A
